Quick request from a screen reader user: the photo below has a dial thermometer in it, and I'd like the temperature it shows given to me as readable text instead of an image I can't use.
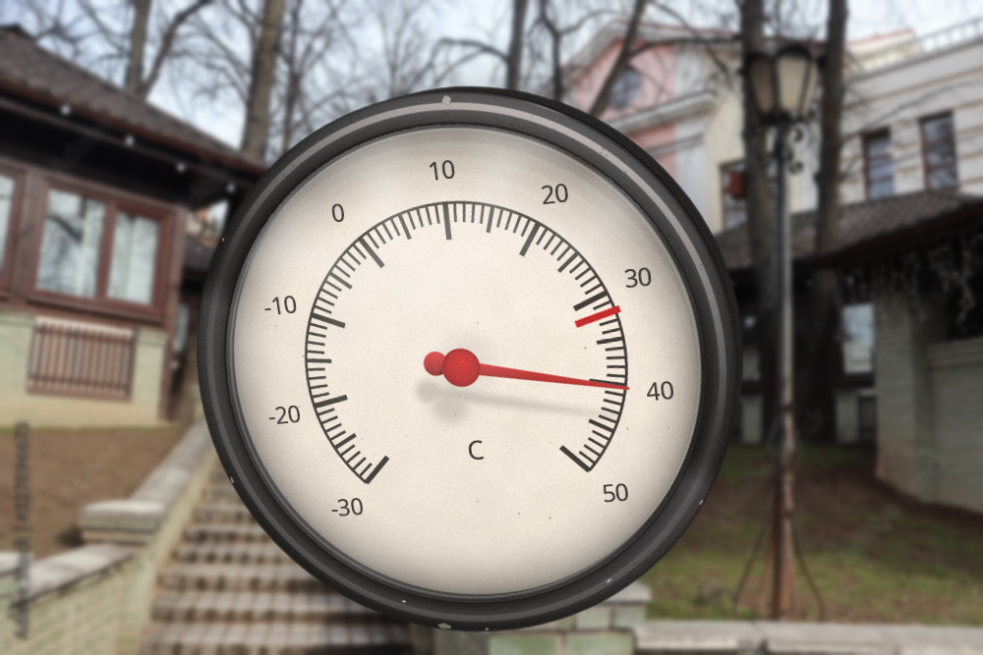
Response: 40 °C
